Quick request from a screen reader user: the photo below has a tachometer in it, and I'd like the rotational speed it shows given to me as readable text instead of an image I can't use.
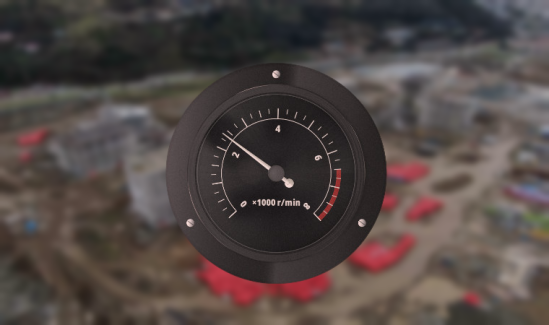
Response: 2375 rpm
